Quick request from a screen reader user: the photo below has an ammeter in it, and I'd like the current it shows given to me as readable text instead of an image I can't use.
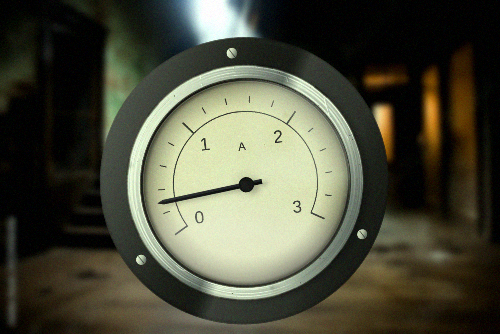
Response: 0.3 A
